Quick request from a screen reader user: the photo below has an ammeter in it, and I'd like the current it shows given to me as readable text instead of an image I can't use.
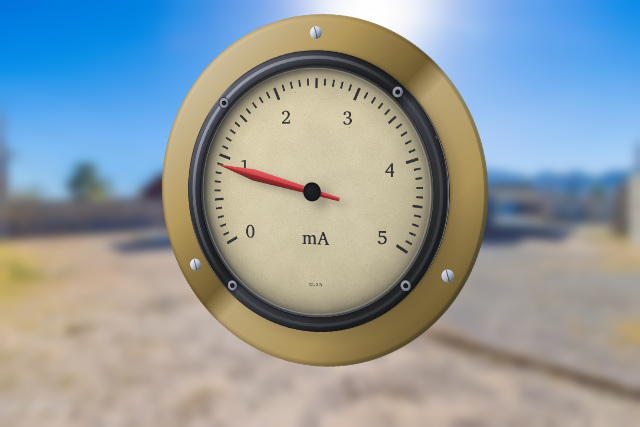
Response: 0.9 mA
